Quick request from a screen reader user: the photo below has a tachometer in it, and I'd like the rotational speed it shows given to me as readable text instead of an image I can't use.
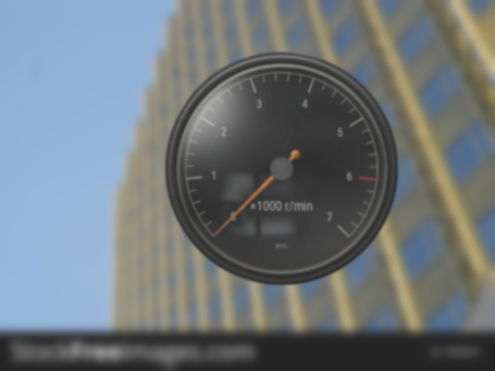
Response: 0 rpm
